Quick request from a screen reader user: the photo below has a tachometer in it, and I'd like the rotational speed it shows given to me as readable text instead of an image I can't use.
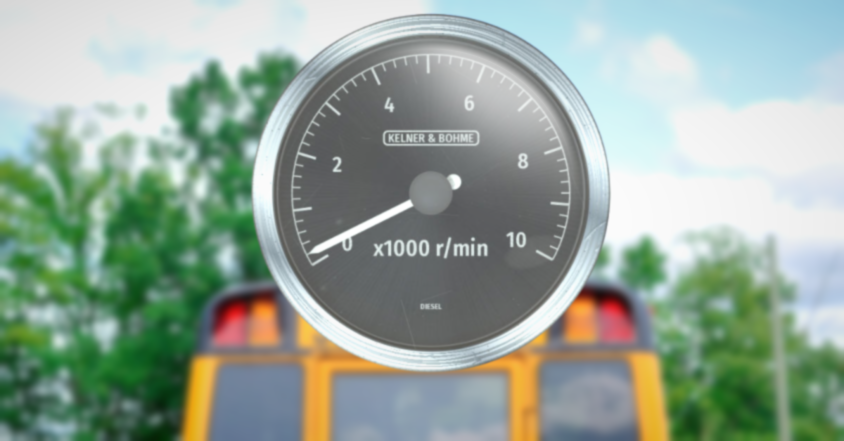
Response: 200 rpm
